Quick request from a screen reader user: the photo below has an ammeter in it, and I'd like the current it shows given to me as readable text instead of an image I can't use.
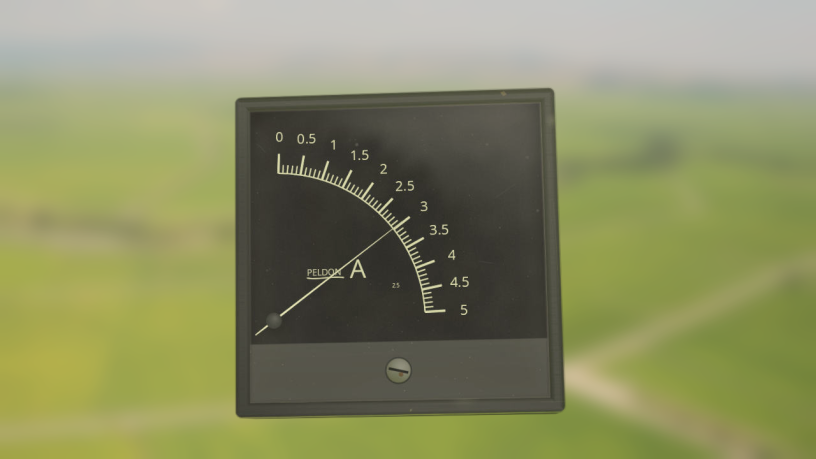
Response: 3 A
